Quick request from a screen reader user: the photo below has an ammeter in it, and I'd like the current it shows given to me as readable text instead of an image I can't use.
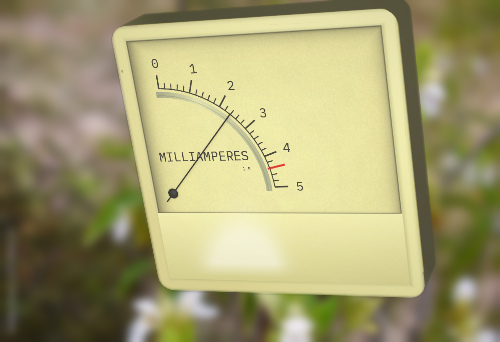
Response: 2.4 mA
